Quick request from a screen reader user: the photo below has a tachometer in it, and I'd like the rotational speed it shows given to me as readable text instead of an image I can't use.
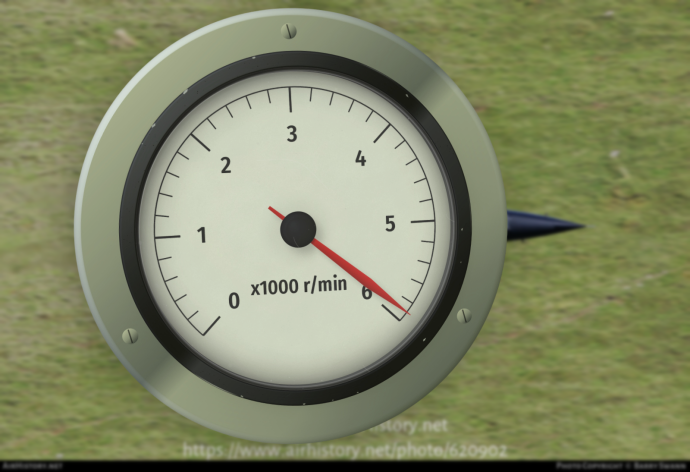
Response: 5900 rpm
